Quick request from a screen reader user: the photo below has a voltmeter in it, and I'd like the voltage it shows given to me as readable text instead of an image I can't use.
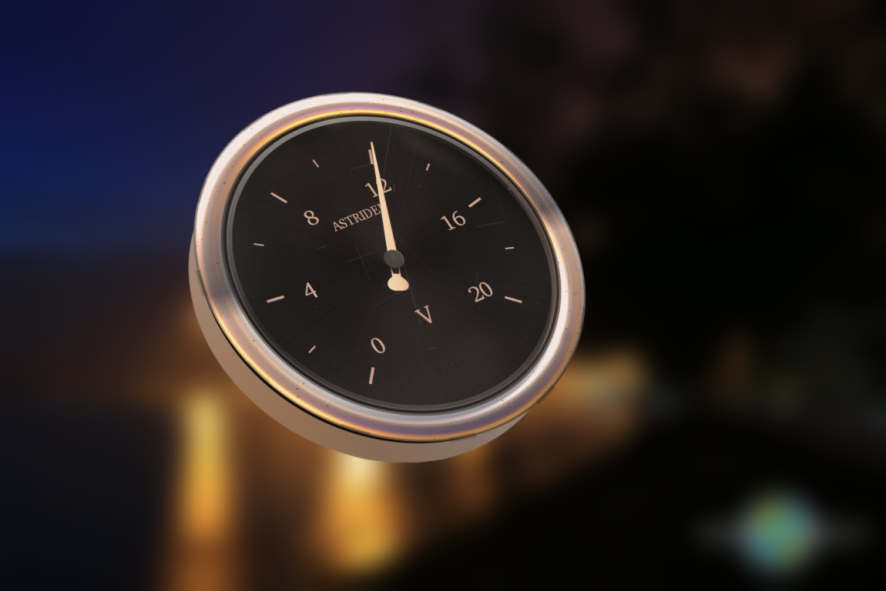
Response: 12 V
